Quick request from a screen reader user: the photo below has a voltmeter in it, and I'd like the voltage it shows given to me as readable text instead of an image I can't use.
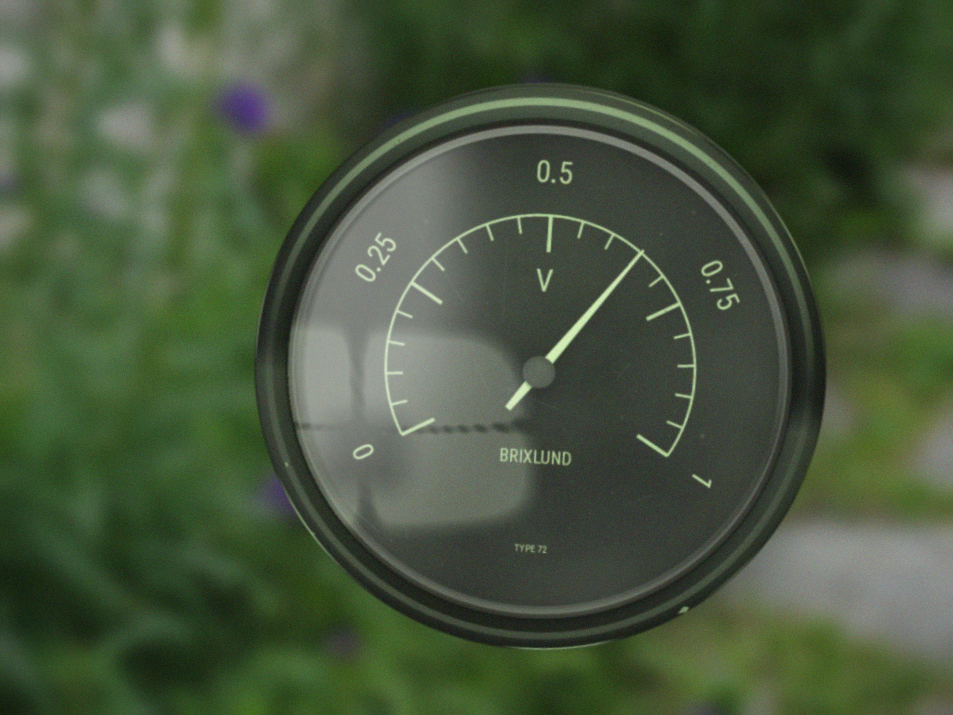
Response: 0.65 V
